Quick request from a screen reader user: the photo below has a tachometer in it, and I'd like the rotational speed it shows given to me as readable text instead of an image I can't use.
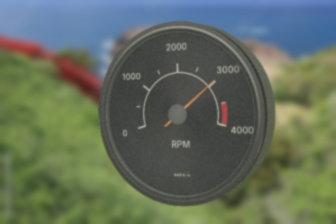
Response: 3000 rpm
